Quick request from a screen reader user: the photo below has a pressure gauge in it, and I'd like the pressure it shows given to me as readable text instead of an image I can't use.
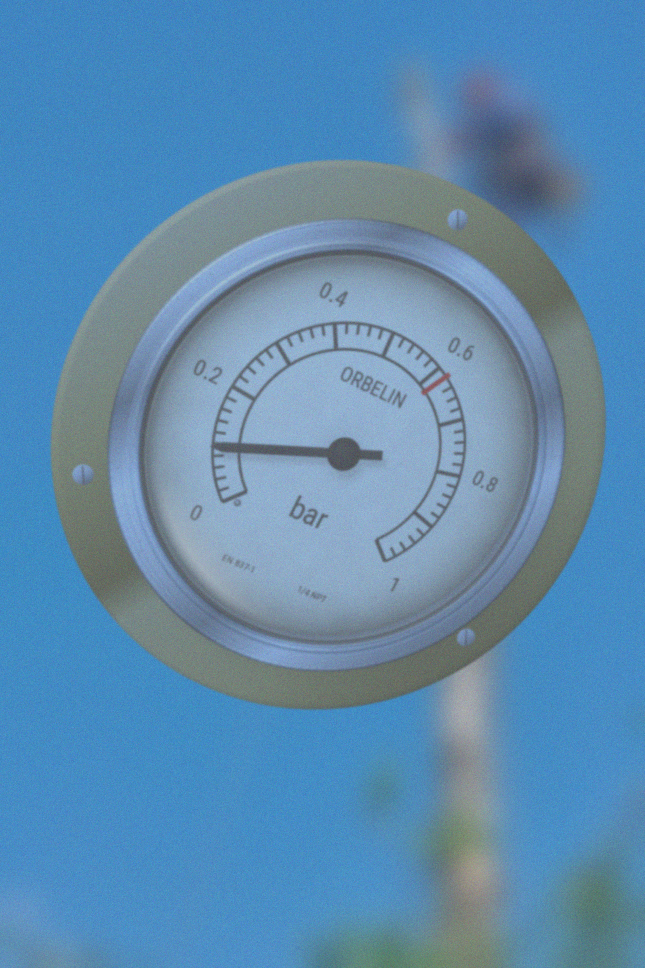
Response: 0.1 bar
